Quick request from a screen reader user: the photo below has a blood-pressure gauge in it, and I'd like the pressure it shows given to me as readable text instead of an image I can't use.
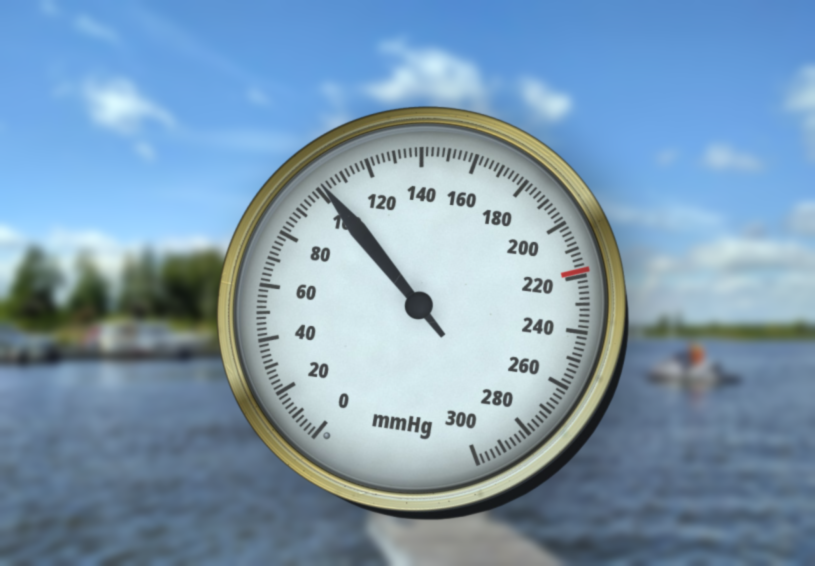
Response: 102 mmHg
